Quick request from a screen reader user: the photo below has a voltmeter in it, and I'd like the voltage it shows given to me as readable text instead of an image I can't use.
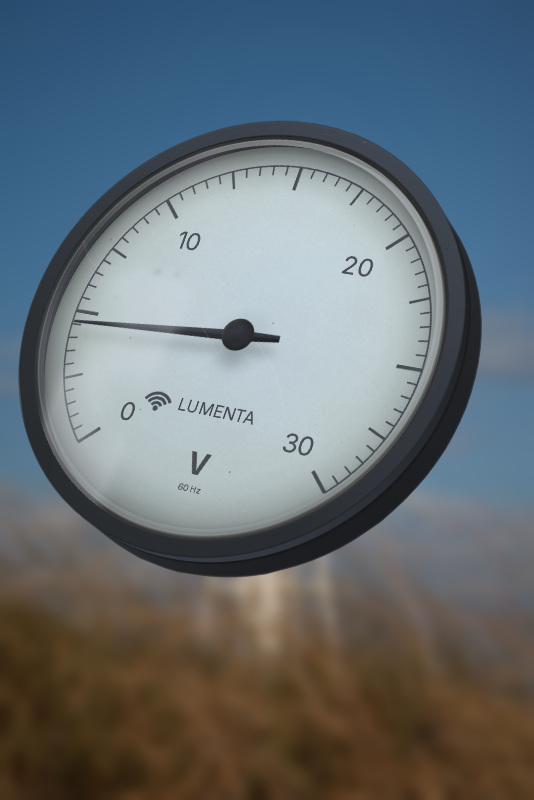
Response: 4.5 V
